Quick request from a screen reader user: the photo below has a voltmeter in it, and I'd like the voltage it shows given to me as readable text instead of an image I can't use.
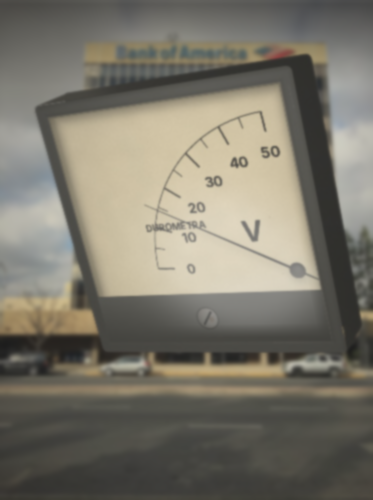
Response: 15 V
